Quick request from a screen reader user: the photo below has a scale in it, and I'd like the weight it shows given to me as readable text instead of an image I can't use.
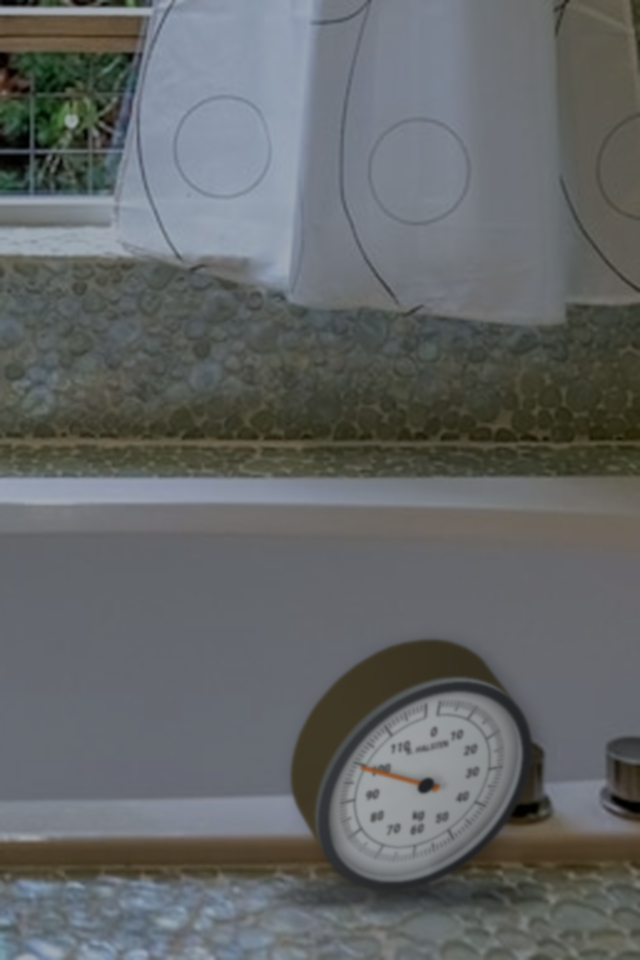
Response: 100 kg
